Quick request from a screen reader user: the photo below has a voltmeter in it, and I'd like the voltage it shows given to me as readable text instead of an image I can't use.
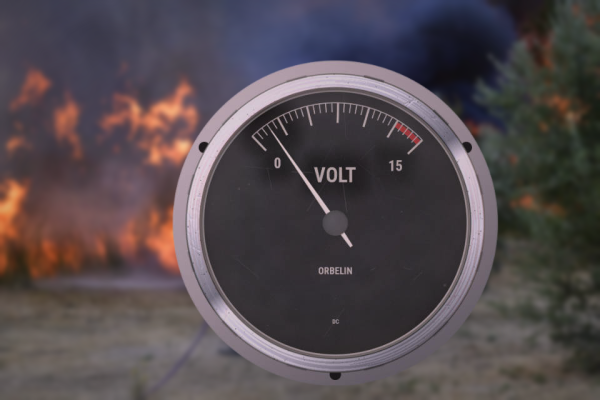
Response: 1.5 V
